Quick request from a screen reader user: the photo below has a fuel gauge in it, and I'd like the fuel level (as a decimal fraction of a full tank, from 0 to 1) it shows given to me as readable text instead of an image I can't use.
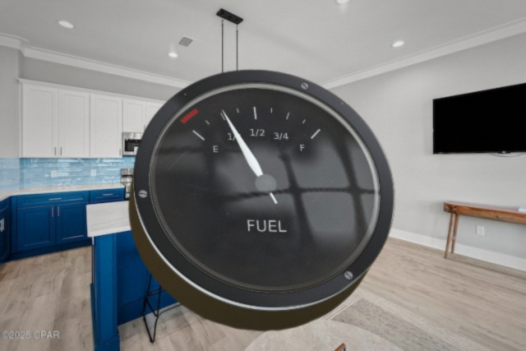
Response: 0.25
